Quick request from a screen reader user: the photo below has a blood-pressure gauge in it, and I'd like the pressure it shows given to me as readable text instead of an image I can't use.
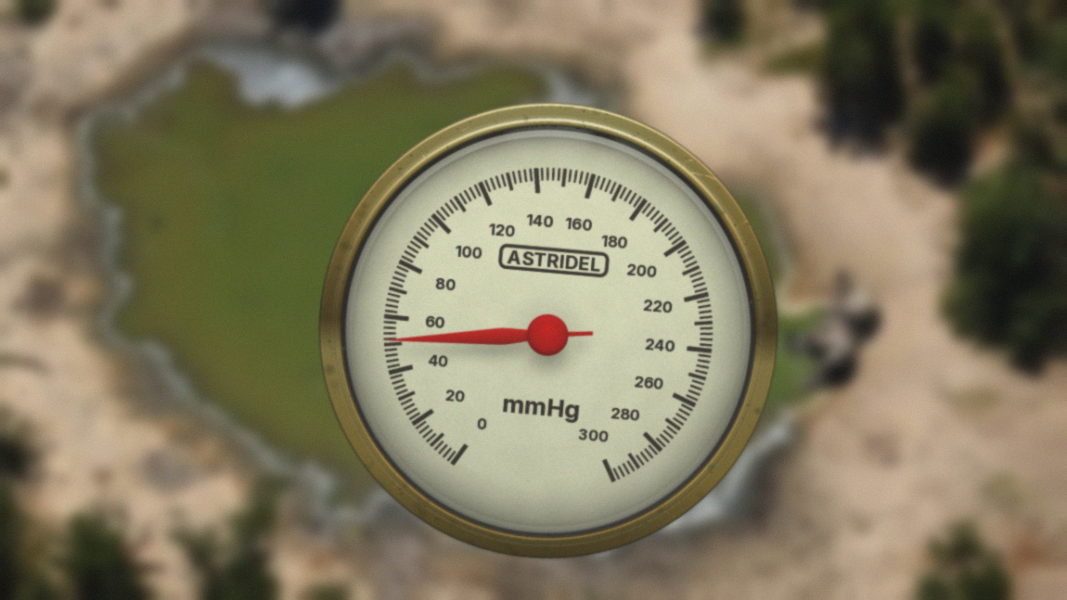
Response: 52 mmHg
